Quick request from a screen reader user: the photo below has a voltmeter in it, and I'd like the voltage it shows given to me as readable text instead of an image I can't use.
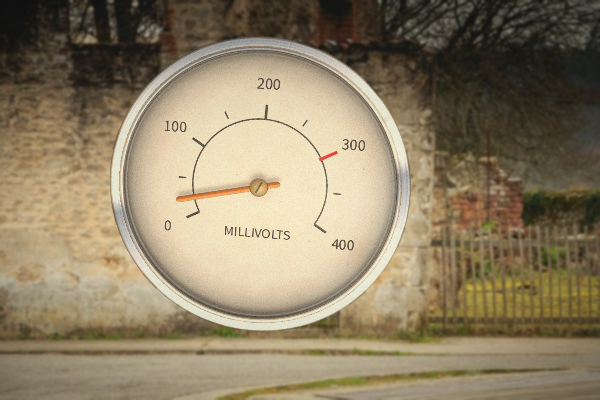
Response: 25 mV
